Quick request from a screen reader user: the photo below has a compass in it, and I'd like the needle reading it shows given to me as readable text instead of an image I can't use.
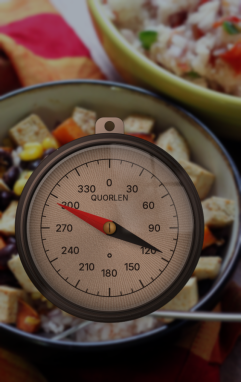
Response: 295 °
